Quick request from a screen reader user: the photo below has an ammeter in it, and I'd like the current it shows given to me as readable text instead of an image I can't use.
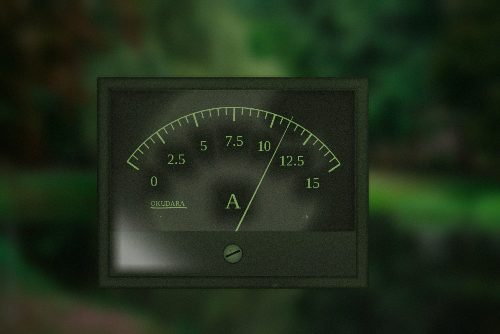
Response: 11 A
